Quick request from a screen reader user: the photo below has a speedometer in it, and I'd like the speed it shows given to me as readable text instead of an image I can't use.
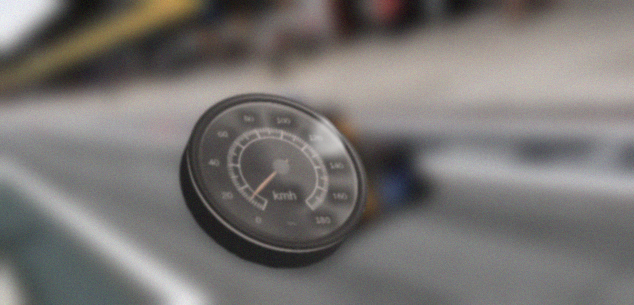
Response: 10 km/h
